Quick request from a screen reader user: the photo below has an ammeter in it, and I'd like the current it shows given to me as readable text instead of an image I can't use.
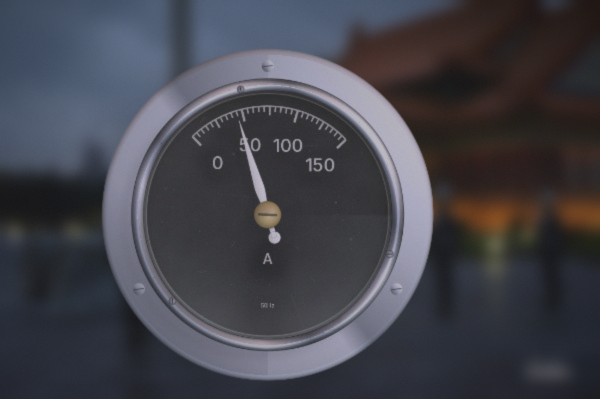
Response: 45 A
